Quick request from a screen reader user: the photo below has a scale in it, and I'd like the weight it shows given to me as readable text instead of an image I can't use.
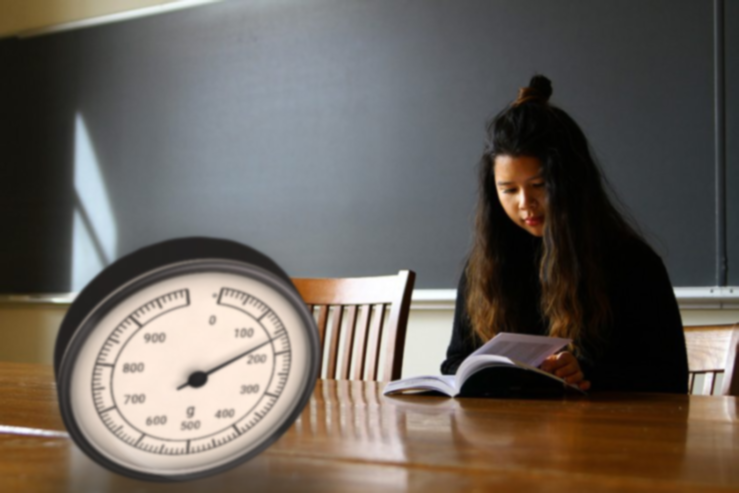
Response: 150 g
